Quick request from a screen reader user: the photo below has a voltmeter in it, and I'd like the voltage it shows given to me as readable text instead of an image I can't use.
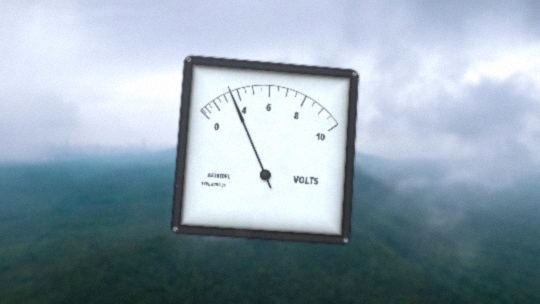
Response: 3.5 V
